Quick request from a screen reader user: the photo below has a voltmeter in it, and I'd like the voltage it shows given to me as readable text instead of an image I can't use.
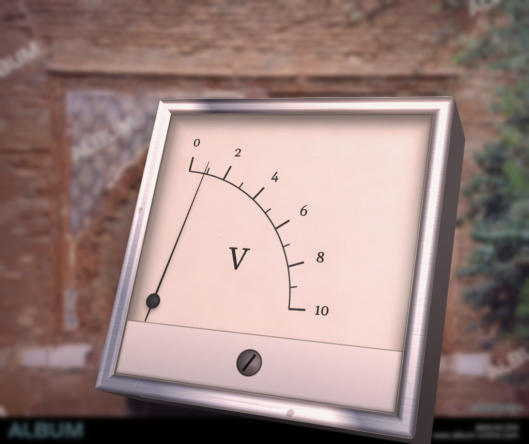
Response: 1 V
